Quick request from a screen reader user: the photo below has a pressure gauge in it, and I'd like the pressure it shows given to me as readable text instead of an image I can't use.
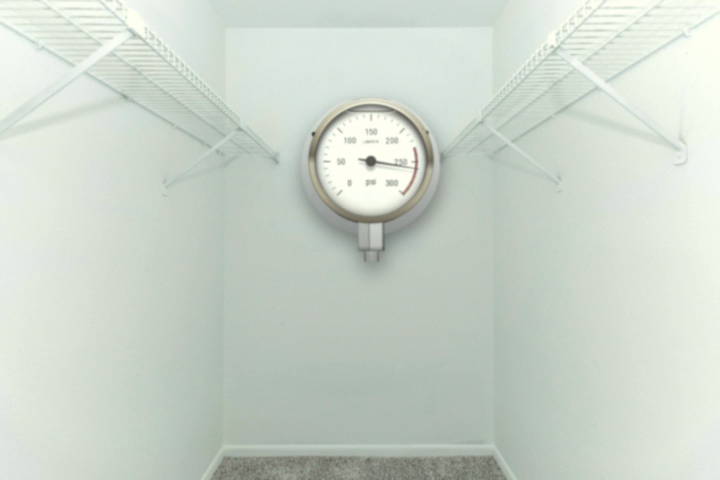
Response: 260 psi
